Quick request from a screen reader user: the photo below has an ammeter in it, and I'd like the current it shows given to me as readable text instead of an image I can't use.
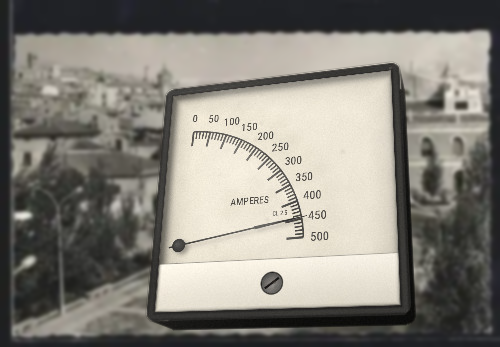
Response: 450 A
